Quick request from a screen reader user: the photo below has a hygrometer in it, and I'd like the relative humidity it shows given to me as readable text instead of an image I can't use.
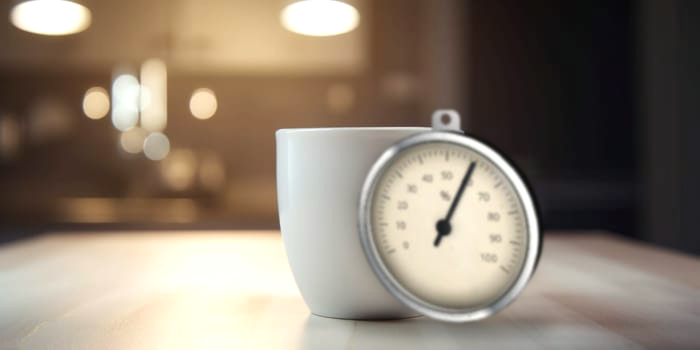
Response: 60 %
